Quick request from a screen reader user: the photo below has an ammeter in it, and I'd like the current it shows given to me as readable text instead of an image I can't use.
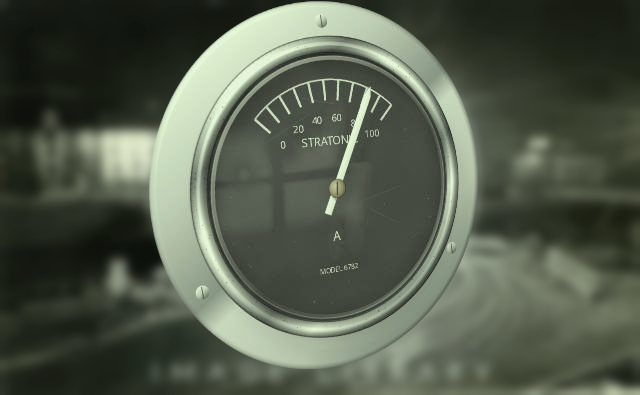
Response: 80 A
